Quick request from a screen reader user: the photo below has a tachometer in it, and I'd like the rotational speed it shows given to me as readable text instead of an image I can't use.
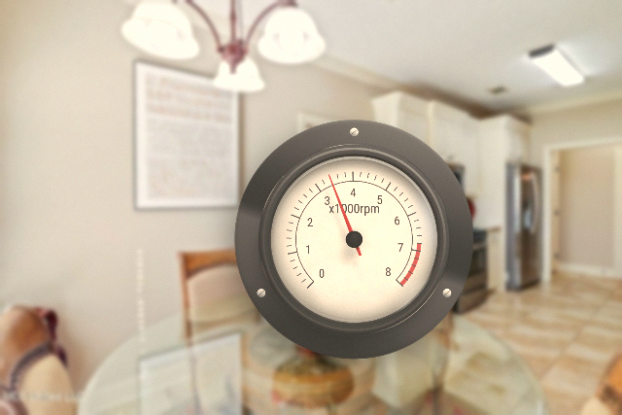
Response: 3400 rpm
